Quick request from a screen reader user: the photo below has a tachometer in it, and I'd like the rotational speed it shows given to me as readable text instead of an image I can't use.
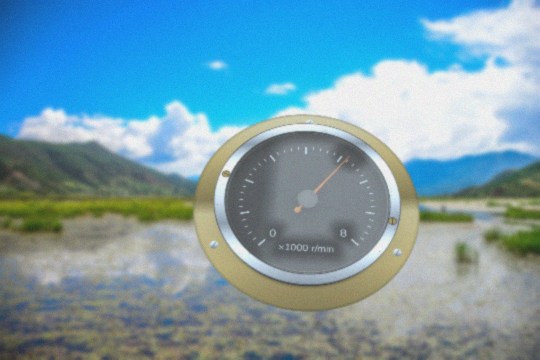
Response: 5200 rpm
